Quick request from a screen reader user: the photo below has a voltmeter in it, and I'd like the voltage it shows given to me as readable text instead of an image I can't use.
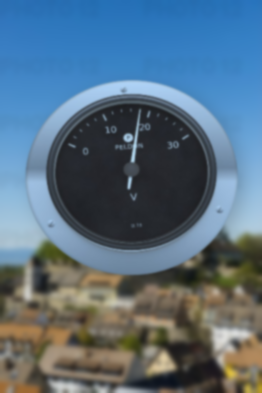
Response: 18 V
